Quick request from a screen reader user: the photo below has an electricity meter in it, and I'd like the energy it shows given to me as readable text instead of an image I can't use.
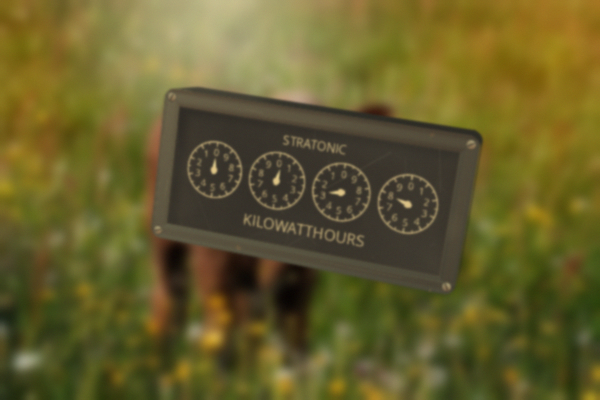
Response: 28 kWh
